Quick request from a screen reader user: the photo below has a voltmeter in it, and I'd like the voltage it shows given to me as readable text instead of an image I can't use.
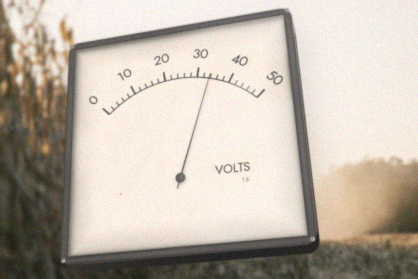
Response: 34 V
